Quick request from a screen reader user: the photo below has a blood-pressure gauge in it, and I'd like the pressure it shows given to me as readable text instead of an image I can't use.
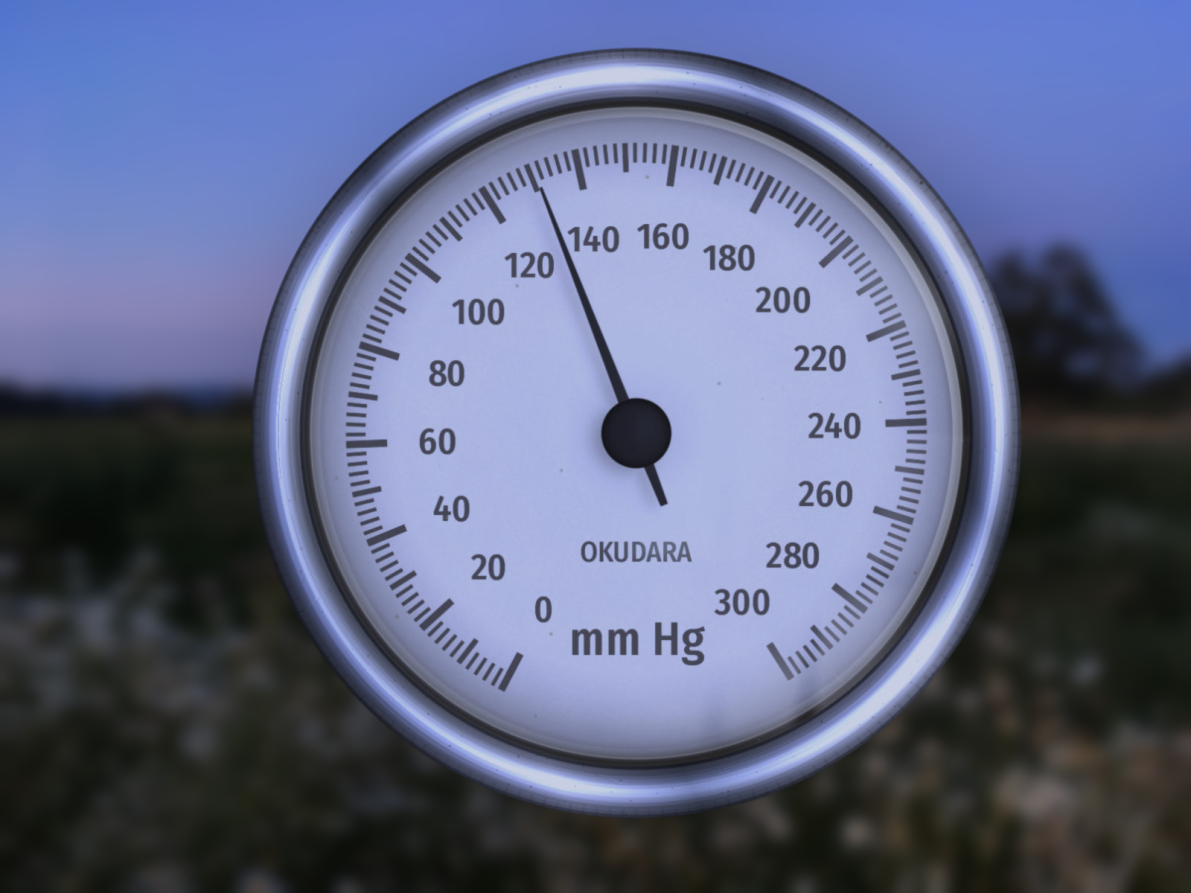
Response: 131 mmHg
